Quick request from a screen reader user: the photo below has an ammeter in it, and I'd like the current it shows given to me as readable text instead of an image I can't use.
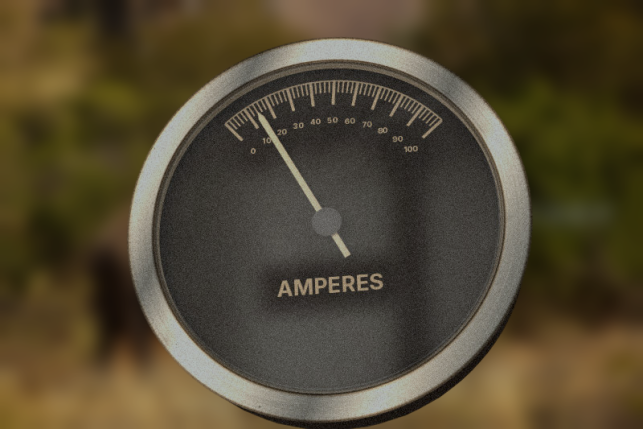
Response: 14 A
